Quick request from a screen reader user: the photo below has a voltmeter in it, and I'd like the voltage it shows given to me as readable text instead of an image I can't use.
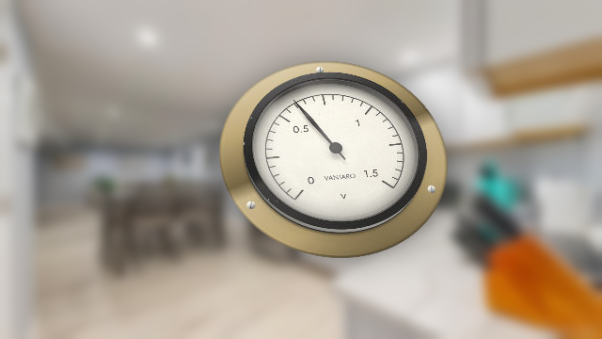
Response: 0.6 V
